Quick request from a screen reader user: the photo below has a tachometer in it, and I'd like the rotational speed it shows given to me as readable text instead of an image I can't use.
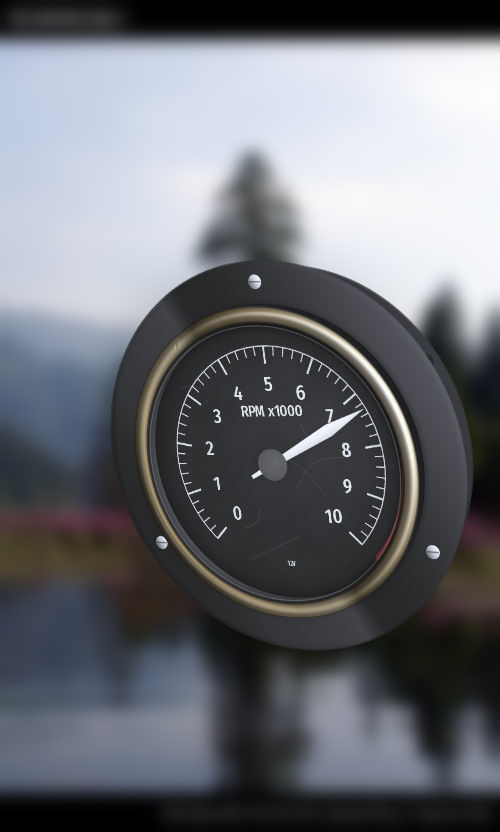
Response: 7300 rpm
